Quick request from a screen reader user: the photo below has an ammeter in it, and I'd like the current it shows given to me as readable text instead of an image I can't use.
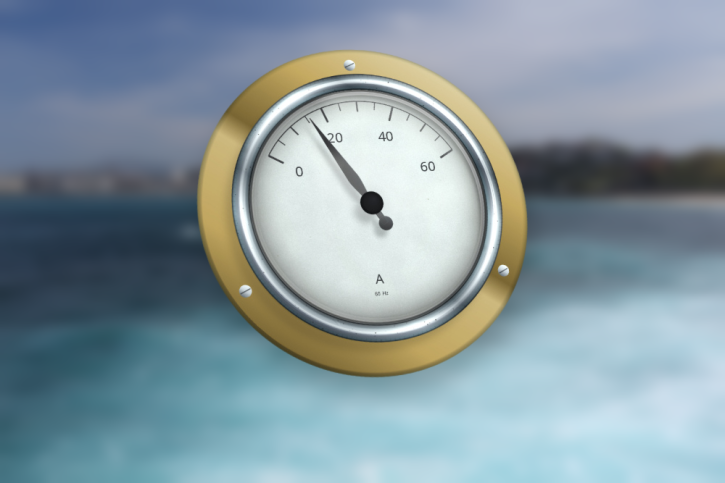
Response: 15 A
